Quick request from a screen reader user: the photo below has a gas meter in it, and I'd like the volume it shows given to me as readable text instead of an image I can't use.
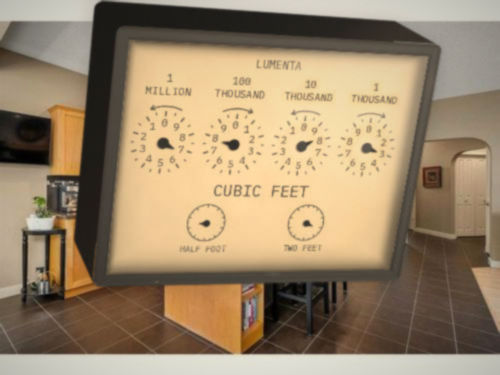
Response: 678300 ft³
